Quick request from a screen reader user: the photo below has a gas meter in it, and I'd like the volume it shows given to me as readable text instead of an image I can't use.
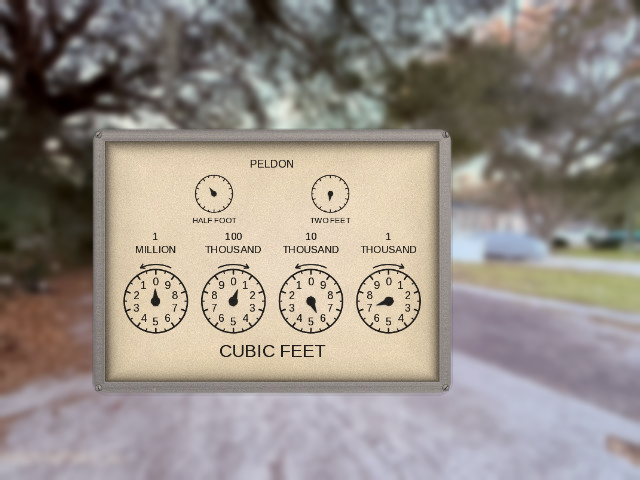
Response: 5700 ft³
